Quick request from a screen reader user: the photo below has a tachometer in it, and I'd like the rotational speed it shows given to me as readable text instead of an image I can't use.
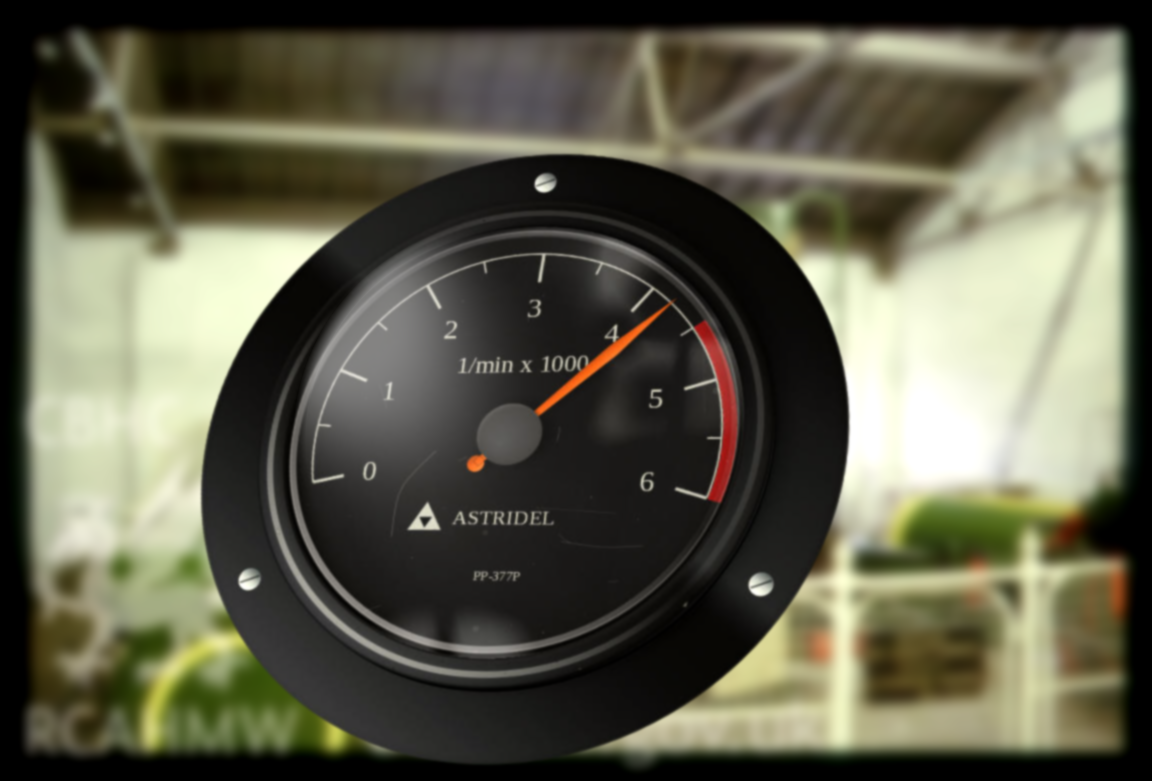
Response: 4250 rpm
